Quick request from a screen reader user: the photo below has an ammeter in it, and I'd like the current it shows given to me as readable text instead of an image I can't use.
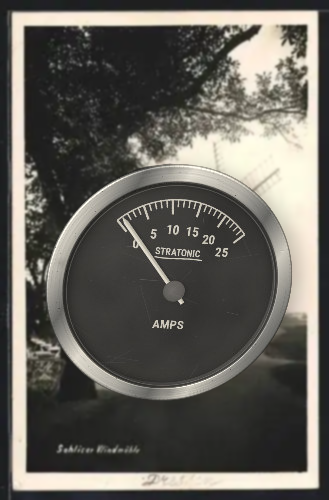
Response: 1 A
